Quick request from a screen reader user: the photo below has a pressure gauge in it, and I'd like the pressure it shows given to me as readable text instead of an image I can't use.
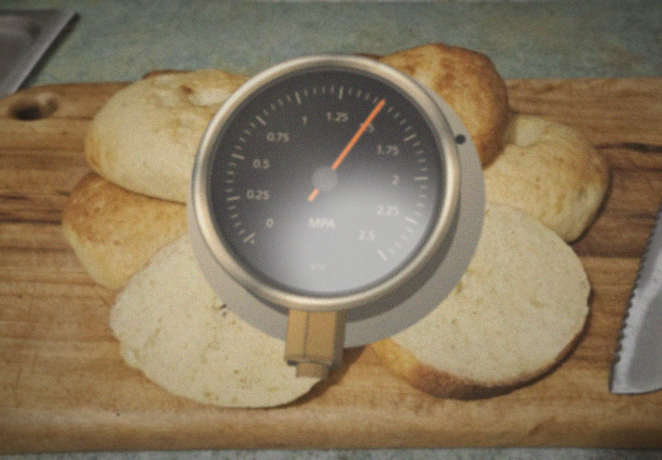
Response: 1.5 MPa
